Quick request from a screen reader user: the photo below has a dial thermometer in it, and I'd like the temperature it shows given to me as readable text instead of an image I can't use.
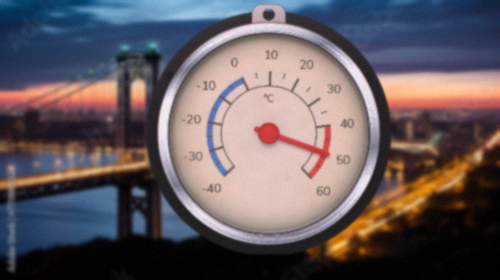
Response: 50 °C
